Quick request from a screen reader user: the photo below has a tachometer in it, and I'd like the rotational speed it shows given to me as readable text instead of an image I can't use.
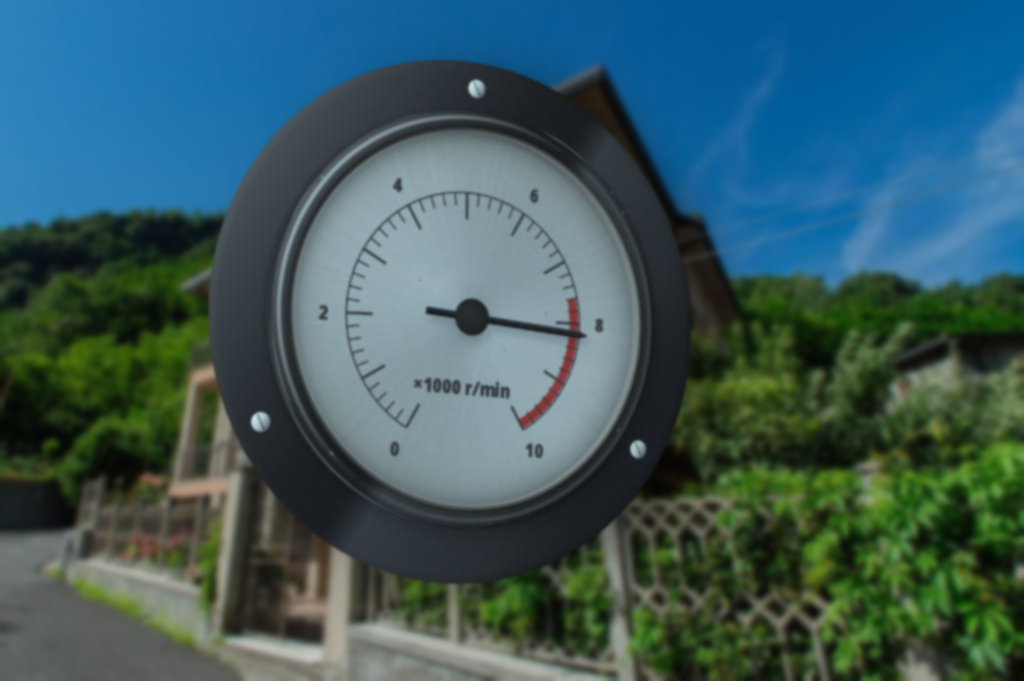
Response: 8200 rpm
